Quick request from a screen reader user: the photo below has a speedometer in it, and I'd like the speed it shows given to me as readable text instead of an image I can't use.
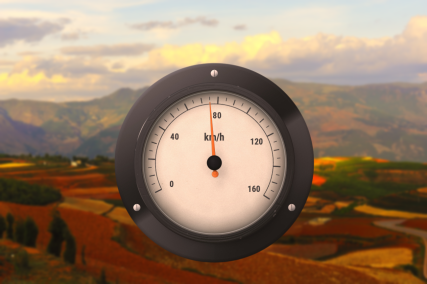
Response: 75 km/h
